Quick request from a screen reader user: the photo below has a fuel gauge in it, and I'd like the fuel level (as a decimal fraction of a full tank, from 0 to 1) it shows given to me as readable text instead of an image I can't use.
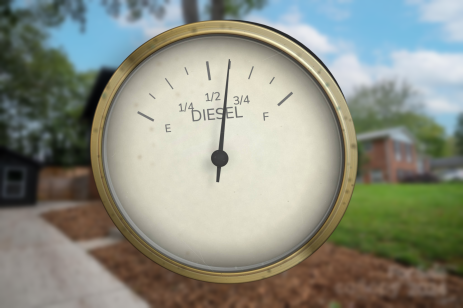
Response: 0.625
